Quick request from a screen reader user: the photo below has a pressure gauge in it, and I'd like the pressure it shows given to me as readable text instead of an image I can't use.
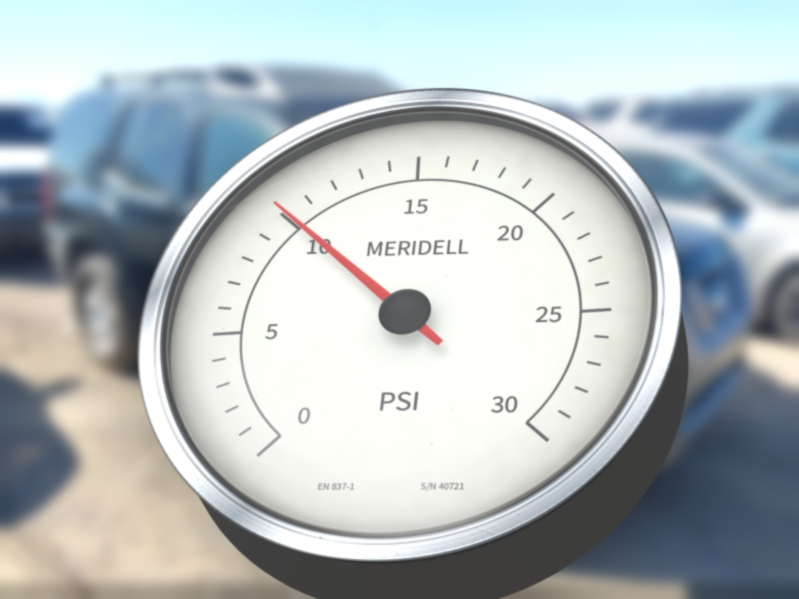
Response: 10 psi
